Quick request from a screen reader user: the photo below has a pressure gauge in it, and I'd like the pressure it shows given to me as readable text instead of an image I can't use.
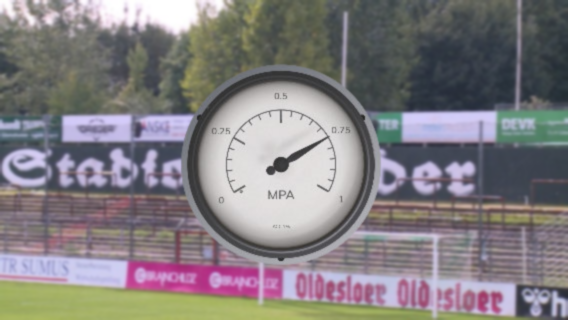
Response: 0.75 MPa
